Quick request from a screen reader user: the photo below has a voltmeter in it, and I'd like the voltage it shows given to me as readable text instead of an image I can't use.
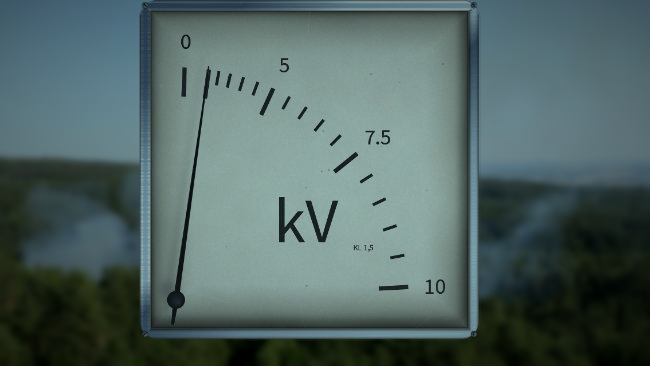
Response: 2.5 kV
